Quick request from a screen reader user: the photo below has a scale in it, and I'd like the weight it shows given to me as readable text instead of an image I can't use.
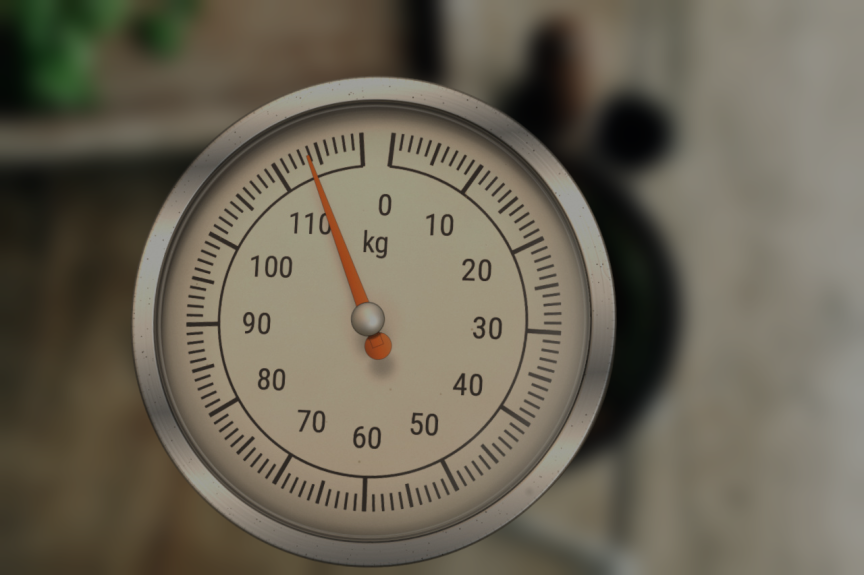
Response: 114 kg
